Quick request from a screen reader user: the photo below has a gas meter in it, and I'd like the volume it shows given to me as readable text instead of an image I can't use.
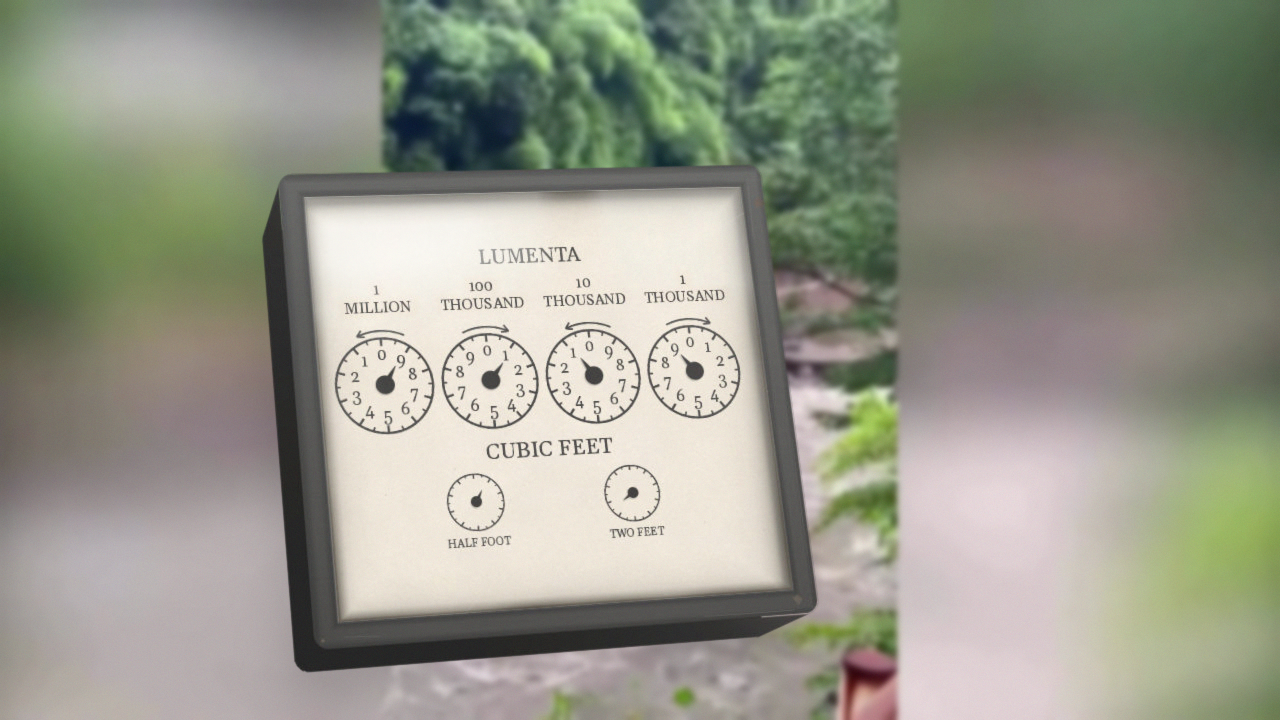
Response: 910900 ft³
